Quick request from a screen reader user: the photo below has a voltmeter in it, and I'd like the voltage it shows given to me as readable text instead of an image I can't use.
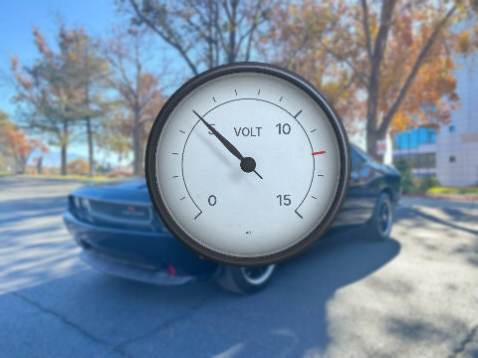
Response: 5 V
